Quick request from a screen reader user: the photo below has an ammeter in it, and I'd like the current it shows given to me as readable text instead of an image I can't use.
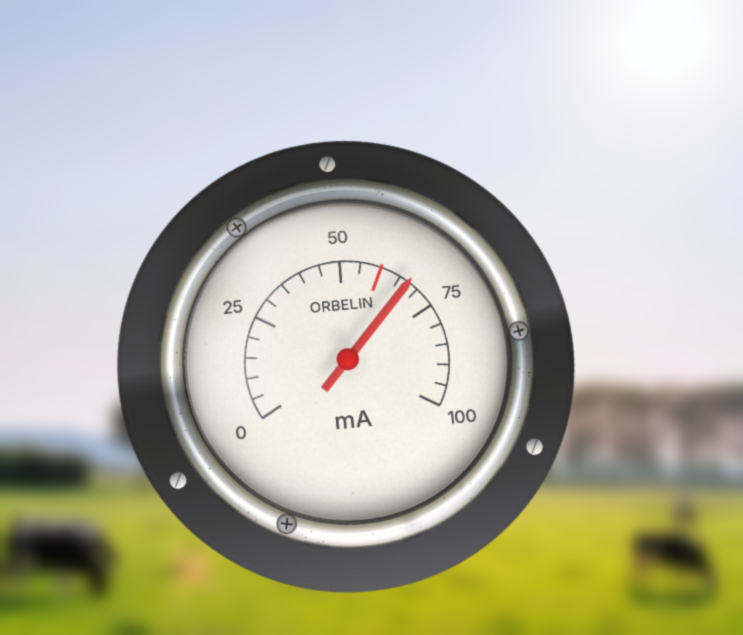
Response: 67.5 mA
